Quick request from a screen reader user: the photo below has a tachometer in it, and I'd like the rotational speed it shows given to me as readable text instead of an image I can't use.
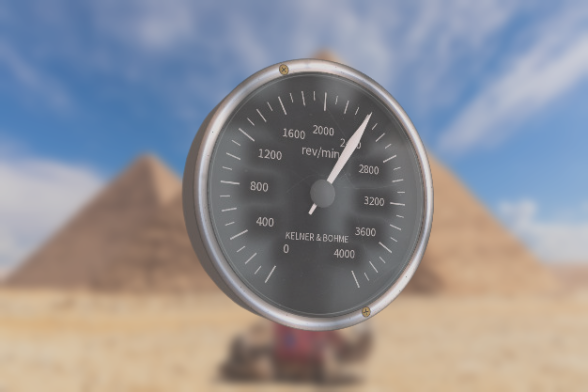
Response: 2400 rpm
